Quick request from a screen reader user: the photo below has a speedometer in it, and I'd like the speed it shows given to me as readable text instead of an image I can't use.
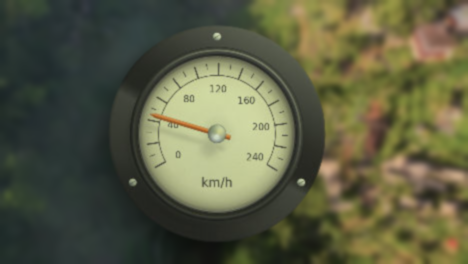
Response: 45 km/h
